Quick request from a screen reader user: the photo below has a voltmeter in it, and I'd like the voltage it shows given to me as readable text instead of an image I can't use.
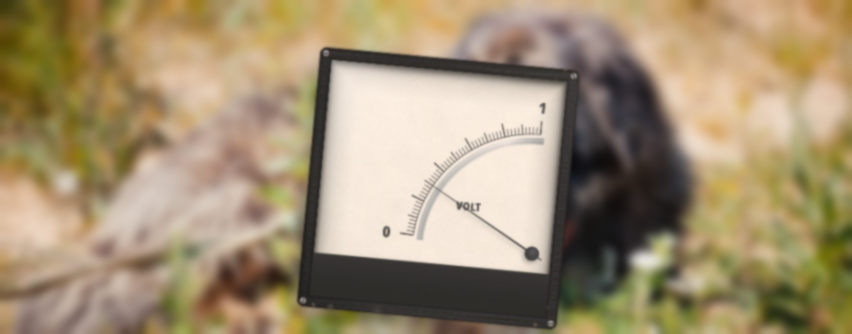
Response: 0.3 V
